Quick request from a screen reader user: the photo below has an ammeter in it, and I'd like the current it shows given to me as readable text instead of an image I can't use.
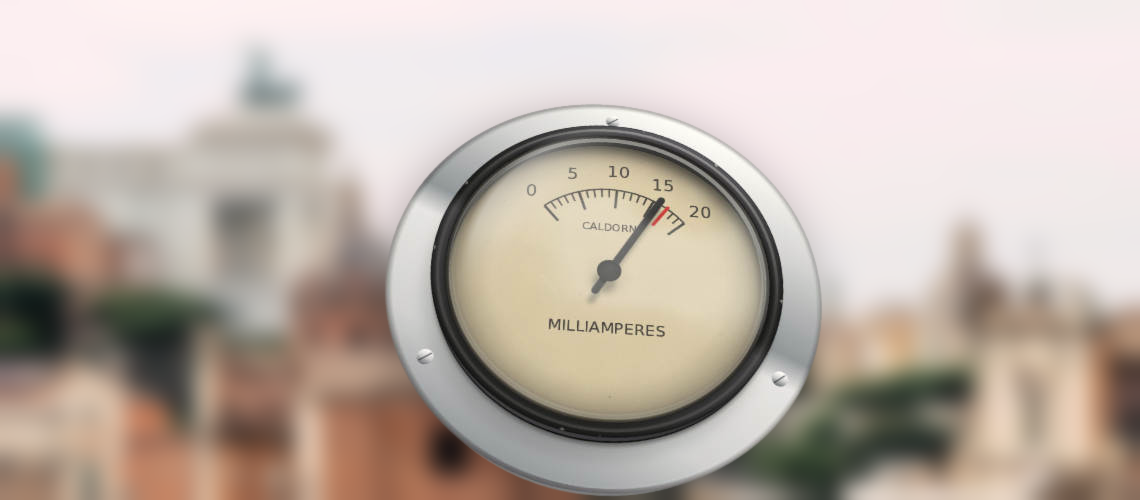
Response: 16 mA
